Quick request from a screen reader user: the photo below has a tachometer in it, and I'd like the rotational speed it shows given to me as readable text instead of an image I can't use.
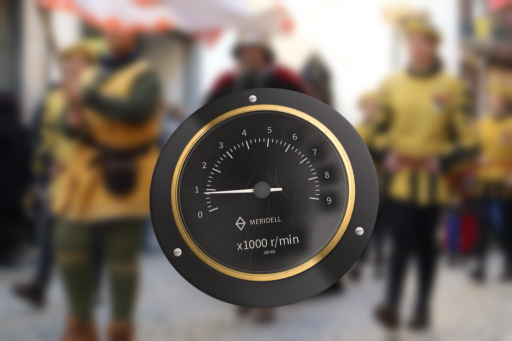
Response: 800 rpm
